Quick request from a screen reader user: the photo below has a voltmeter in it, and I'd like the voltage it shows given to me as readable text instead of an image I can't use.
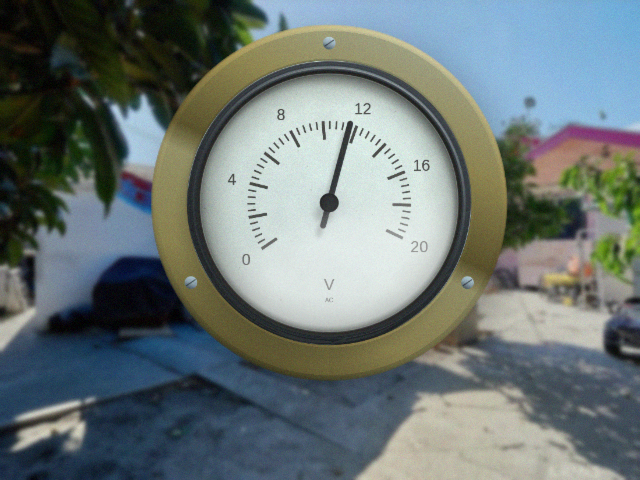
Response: 11.6 V
